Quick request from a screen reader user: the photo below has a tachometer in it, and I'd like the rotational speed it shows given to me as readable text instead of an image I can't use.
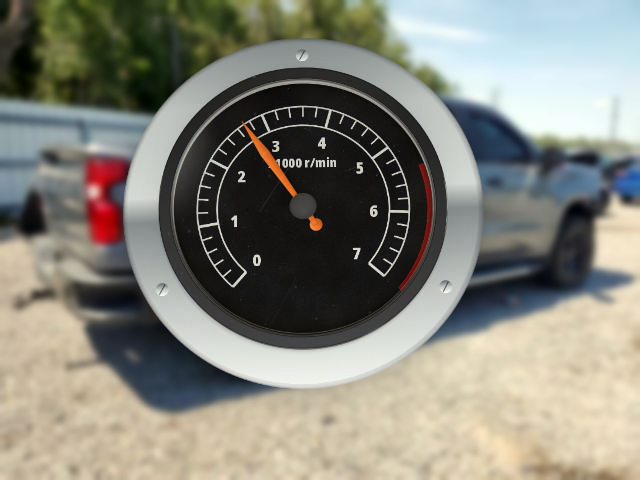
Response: 2700 rpm
